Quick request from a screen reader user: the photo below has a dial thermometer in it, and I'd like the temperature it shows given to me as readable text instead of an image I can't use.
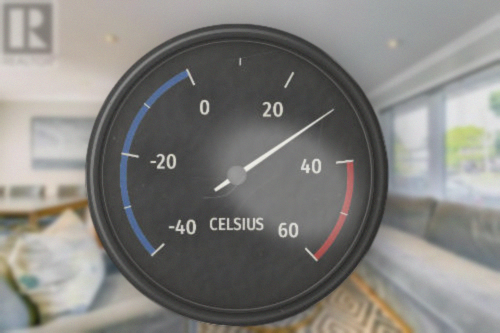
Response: 30 °C
